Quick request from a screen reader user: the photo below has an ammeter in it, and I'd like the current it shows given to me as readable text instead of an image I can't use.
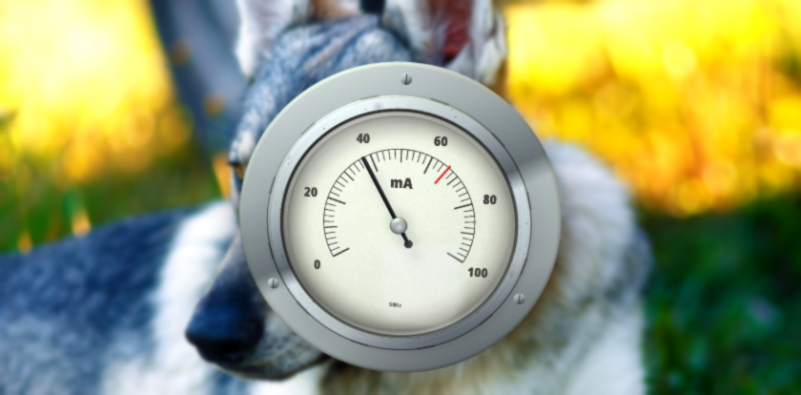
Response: 38 mA
